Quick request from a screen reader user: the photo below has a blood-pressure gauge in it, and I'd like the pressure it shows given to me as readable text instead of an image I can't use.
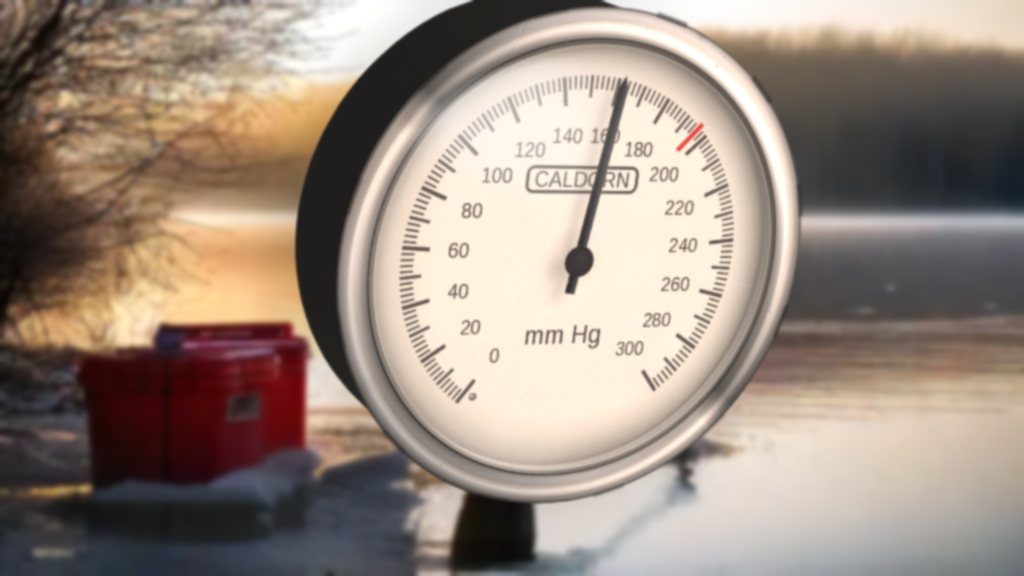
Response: 160 mmHg
